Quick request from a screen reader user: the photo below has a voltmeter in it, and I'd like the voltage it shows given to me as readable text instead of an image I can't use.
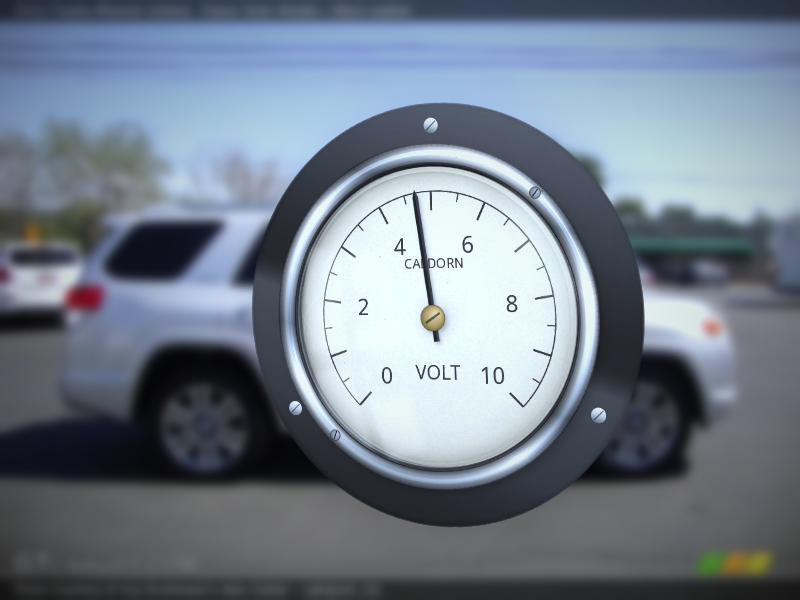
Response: 4.75 V
